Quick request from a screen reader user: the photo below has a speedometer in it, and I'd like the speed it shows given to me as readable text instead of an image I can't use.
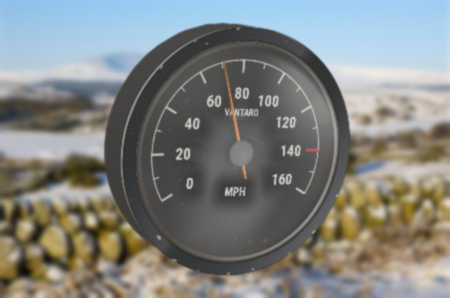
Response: 70 mph
